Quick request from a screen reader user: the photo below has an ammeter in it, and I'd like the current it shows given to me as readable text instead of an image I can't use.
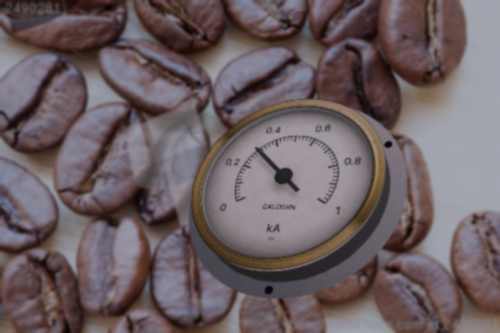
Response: 0.3 kA
